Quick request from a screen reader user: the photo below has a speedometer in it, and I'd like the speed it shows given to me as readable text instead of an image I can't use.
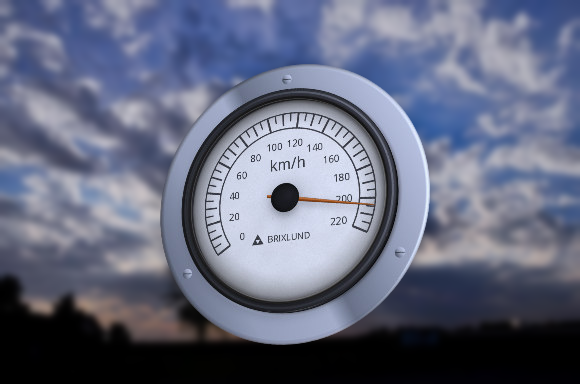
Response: 205 km/h
